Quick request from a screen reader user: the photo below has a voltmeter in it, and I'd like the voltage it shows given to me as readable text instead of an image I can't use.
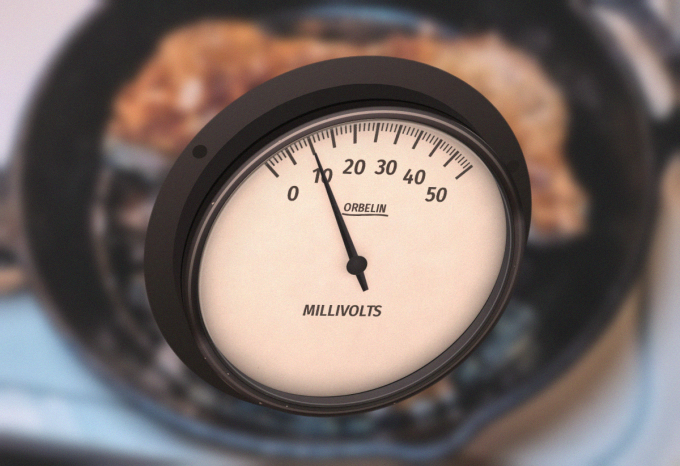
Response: 10 mV
